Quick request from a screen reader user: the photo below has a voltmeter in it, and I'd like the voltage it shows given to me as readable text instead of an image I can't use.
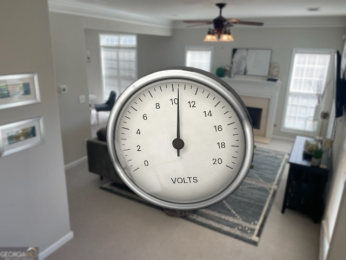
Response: 10.5 V
